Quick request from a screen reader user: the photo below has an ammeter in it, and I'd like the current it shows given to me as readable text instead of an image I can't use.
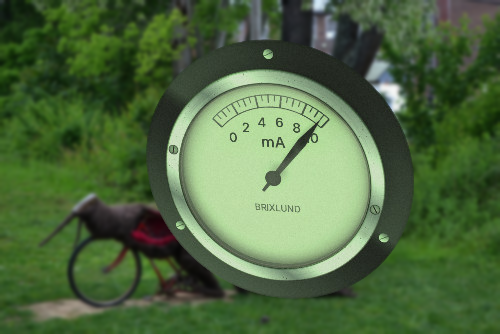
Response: 9.5 mA
